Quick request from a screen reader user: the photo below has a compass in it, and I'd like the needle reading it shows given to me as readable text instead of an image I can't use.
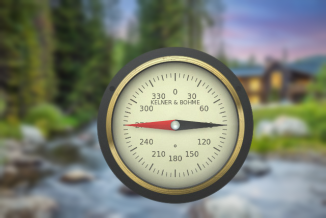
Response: 270 °
